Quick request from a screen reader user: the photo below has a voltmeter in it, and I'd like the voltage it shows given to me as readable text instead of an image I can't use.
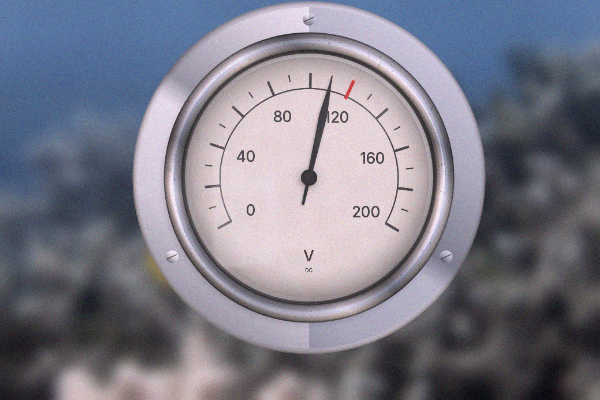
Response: 110 V
